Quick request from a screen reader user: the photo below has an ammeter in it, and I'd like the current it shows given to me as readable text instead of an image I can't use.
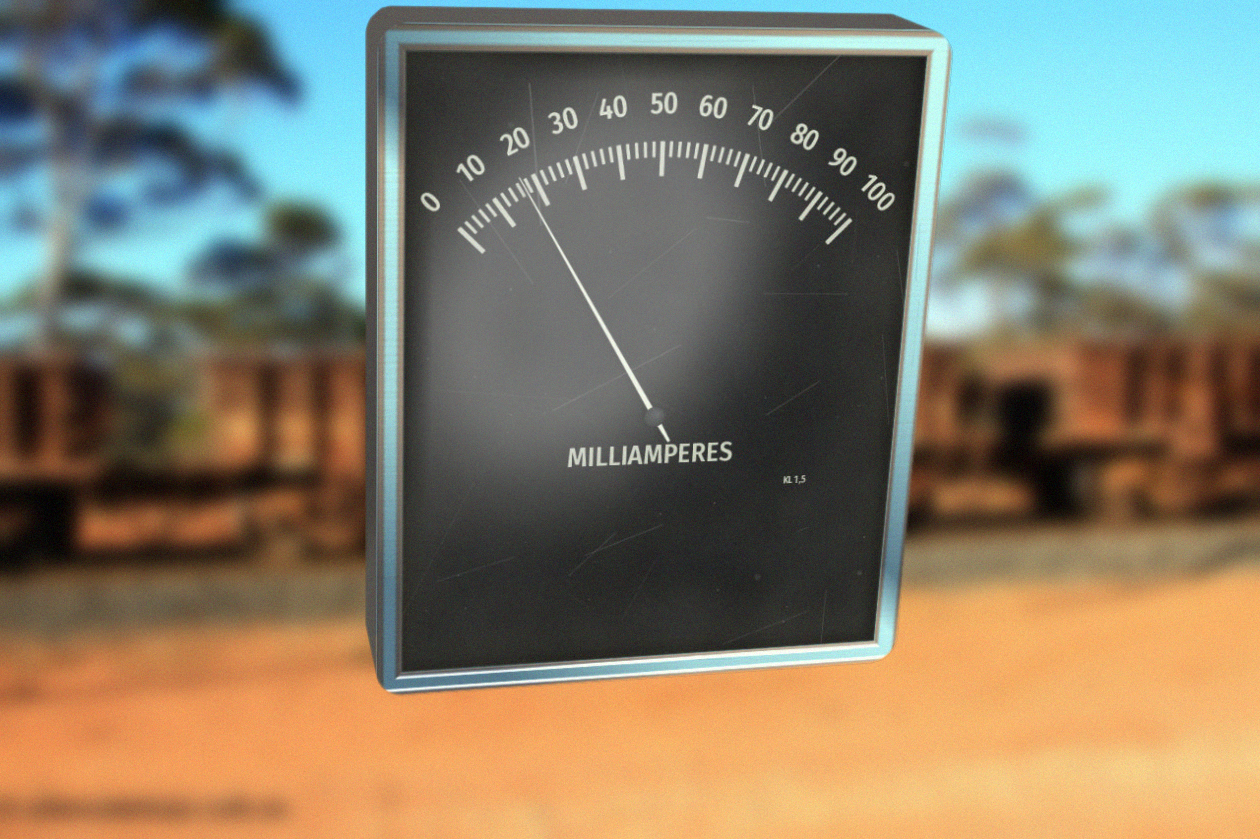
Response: 17 mA
